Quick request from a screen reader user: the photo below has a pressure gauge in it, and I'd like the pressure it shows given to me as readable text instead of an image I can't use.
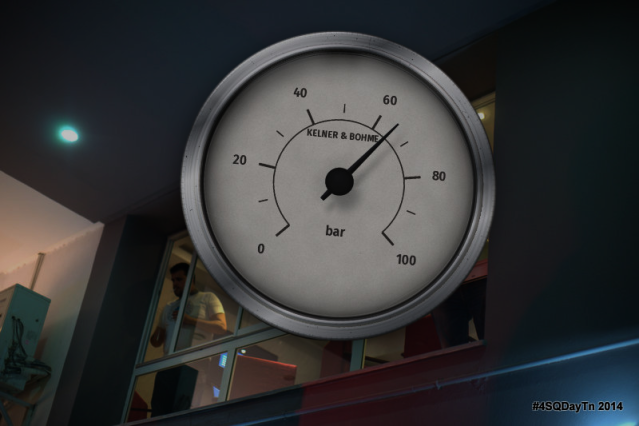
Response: 65 bar
